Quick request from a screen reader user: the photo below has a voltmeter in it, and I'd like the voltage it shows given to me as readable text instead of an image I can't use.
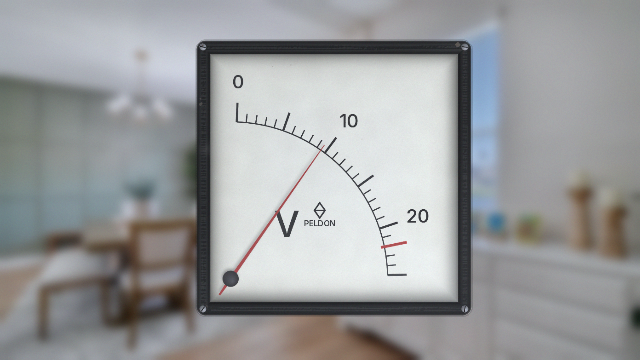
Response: 9.5 V
